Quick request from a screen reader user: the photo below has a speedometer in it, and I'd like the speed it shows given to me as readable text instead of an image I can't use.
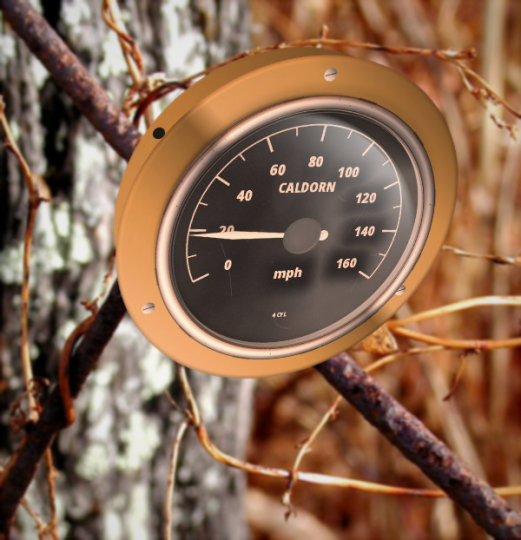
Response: 20 mph
